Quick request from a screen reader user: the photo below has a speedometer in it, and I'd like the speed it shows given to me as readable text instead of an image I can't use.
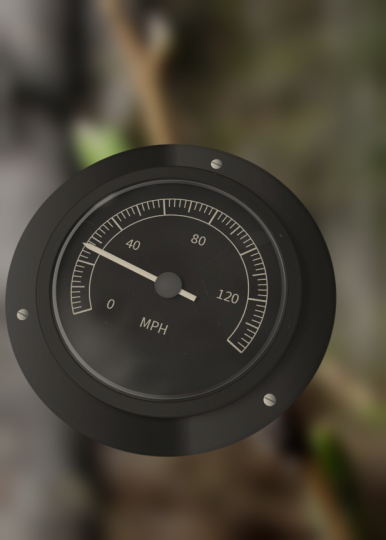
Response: 26 mph
